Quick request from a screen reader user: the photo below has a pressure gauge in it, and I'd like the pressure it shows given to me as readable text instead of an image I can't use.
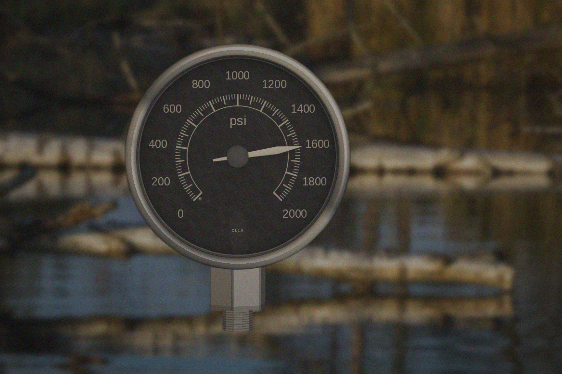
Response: 1600 psi
